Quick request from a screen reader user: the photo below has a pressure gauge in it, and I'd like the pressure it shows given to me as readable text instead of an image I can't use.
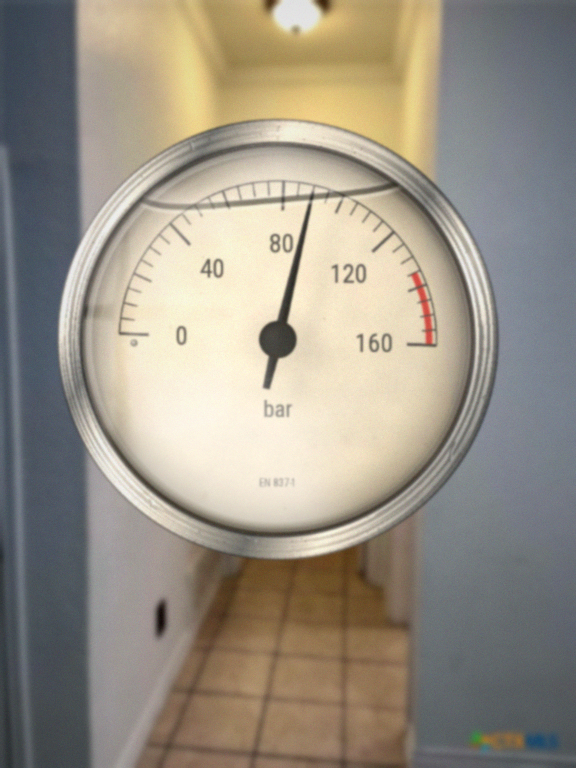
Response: 90 bar
